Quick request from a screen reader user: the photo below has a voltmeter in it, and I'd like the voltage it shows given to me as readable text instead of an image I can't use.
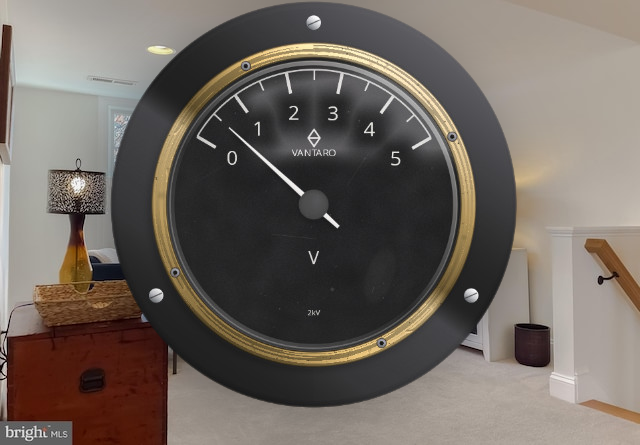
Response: 0.5 V
